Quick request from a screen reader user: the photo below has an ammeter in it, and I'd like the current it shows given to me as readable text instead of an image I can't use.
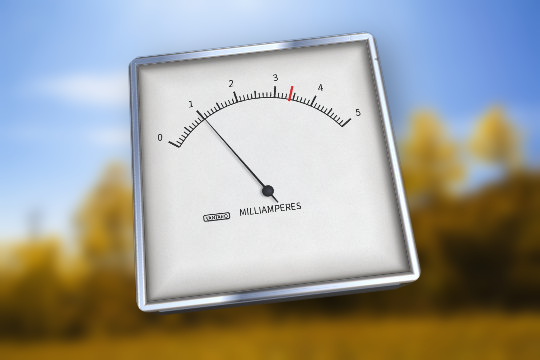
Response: 1 mA
